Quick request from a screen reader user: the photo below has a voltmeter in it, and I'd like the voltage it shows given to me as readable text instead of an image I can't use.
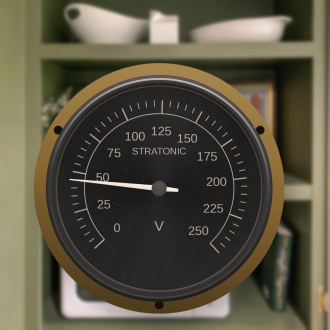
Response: 45 V
